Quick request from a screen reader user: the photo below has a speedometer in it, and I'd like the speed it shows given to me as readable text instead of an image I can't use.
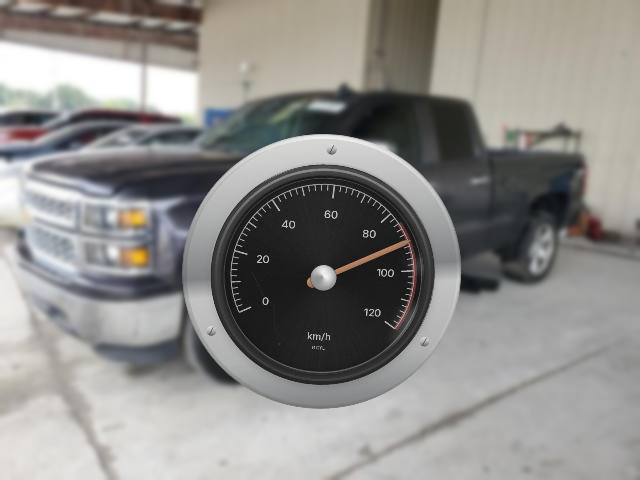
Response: 90 km/h
